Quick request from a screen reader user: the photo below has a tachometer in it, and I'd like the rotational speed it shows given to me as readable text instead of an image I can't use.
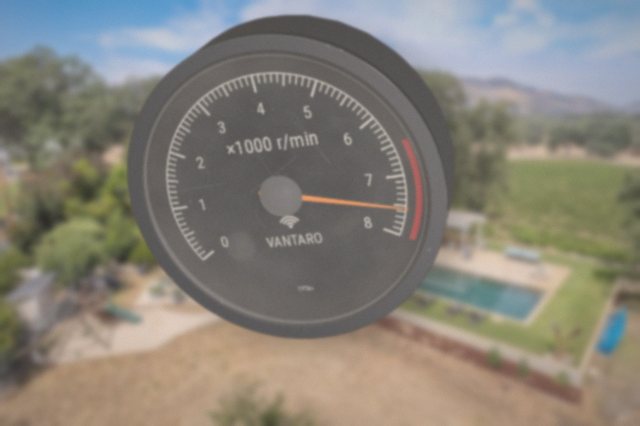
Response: 7500 rpm
